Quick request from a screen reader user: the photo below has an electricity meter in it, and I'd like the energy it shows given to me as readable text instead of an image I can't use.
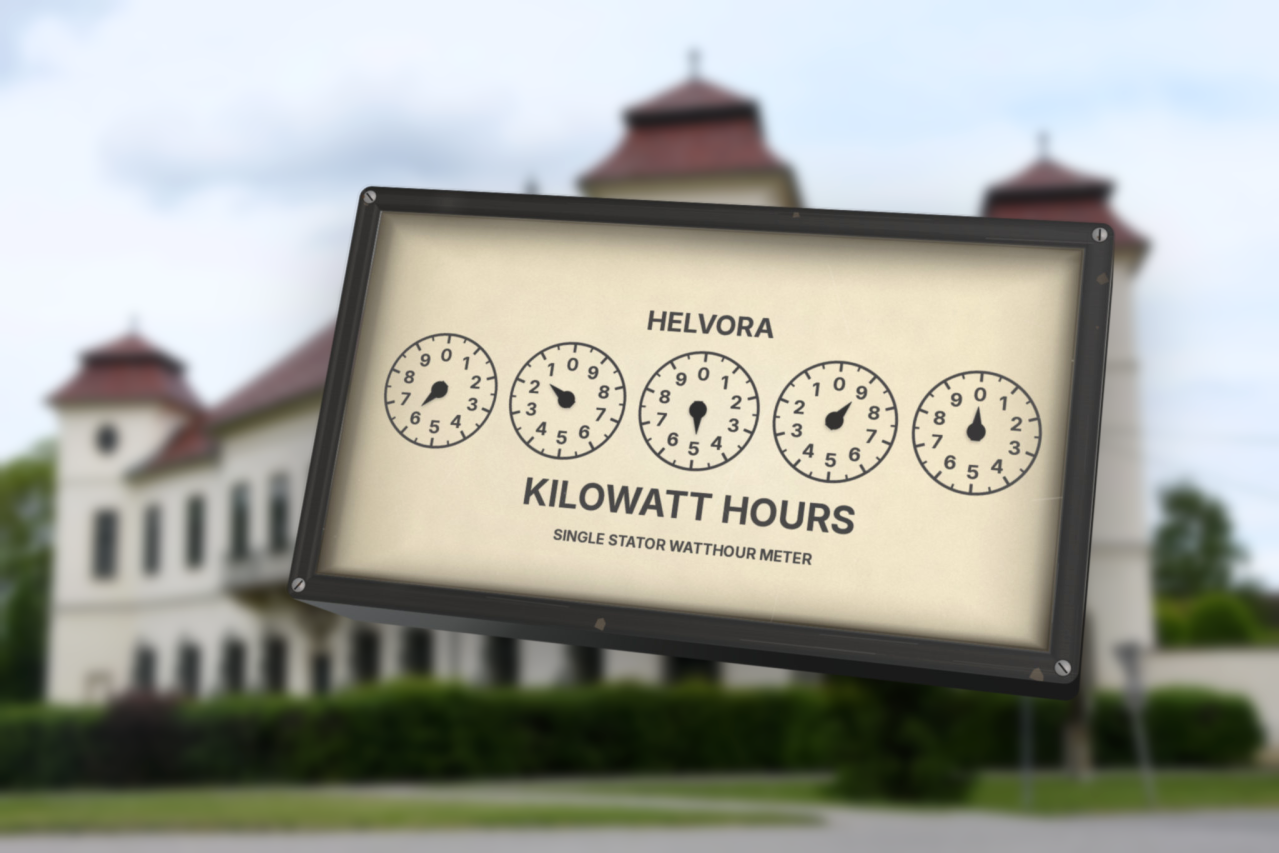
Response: 61490 kWh
